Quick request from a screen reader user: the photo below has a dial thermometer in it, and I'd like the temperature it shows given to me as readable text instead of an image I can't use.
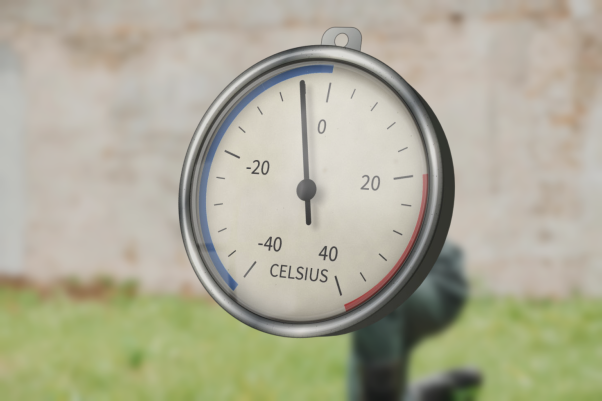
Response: -4 °C
